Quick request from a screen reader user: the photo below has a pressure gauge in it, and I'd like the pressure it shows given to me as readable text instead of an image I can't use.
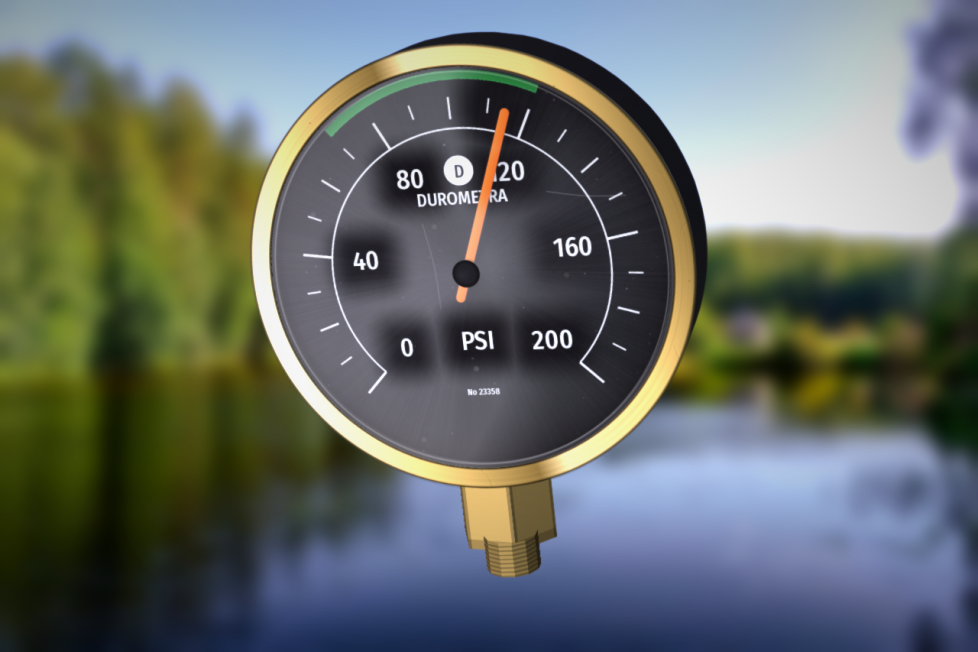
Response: 115 psi
